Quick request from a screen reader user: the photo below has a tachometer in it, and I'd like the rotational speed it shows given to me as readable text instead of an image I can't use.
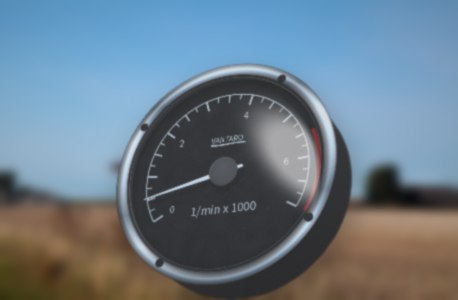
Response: 500 rpm
